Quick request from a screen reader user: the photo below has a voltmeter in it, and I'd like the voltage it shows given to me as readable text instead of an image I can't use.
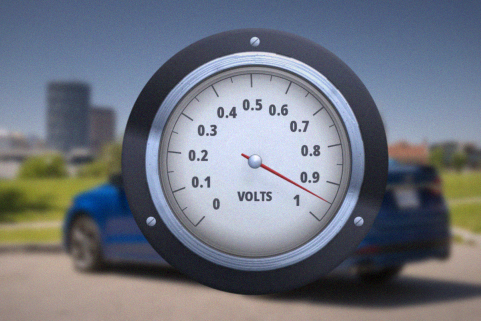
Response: 0.95 V
